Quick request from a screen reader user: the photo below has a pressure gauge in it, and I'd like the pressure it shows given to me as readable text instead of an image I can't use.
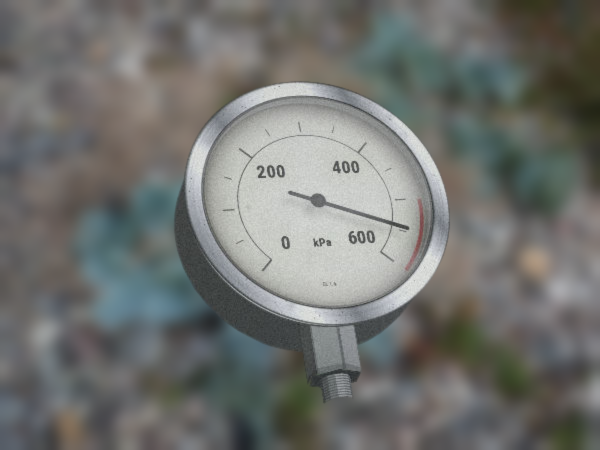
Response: 550 kPa
